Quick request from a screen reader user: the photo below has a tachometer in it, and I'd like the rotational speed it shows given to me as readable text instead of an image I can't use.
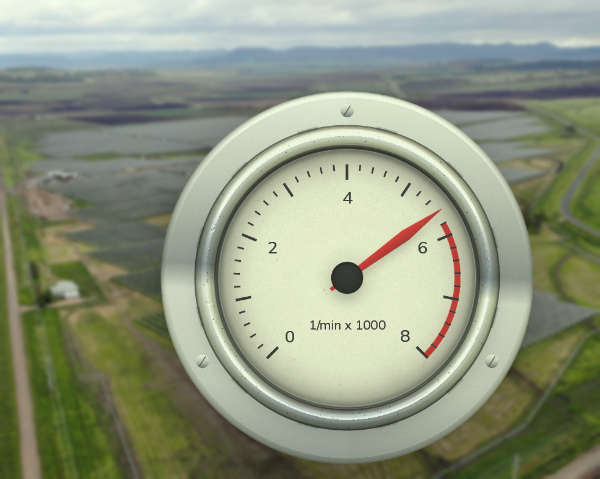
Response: 5600 rpm
